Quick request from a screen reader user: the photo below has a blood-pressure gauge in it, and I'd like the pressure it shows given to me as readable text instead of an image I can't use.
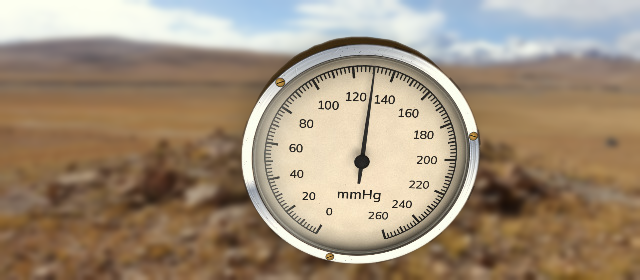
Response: 130 mmHg
